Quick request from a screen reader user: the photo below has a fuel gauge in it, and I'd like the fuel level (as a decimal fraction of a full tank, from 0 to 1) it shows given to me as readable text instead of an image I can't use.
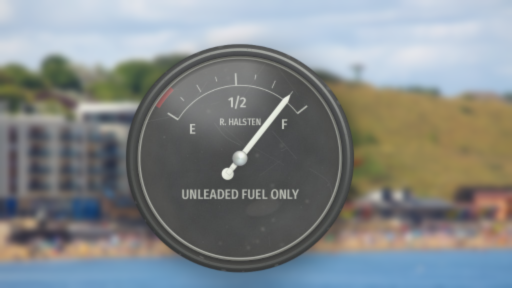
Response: 0.875
